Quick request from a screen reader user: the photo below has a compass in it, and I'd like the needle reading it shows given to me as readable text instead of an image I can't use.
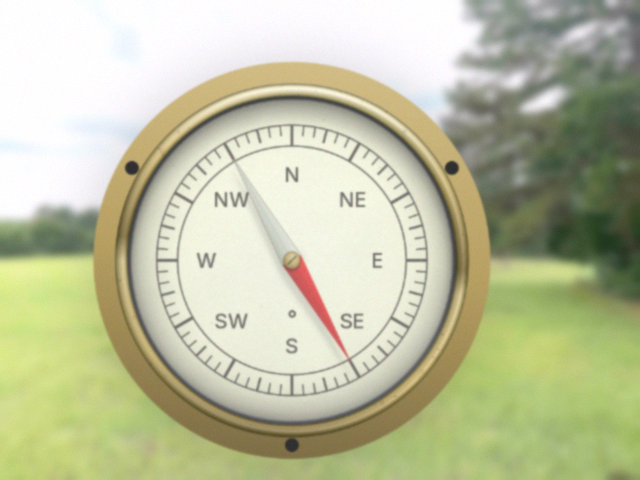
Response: 150 °
